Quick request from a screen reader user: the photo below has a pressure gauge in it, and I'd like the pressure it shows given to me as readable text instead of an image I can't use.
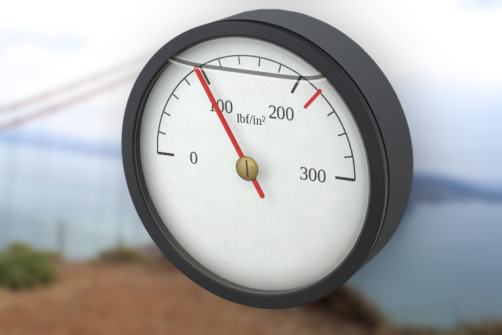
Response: 100 psi
